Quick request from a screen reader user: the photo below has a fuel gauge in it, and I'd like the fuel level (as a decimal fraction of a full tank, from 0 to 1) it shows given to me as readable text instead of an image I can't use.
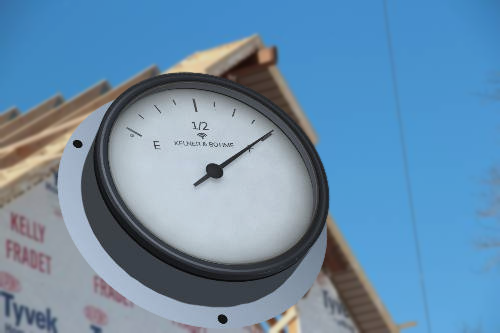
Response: 1
